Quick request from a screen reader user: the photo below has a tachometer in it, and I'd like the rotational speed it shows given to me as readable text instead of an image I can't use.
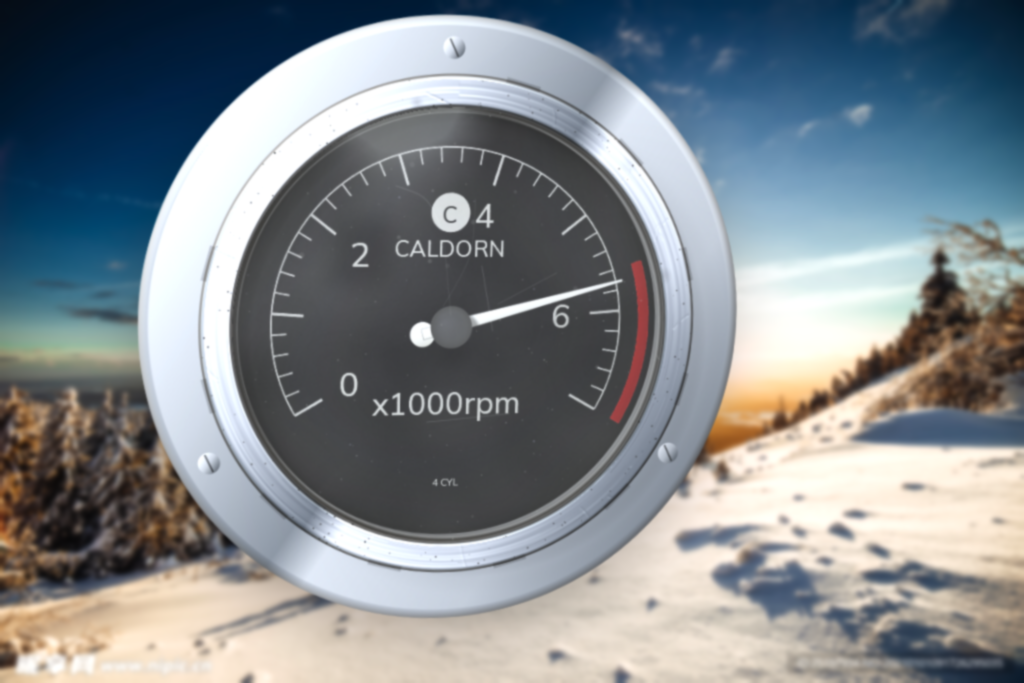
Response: 5700 rpm
